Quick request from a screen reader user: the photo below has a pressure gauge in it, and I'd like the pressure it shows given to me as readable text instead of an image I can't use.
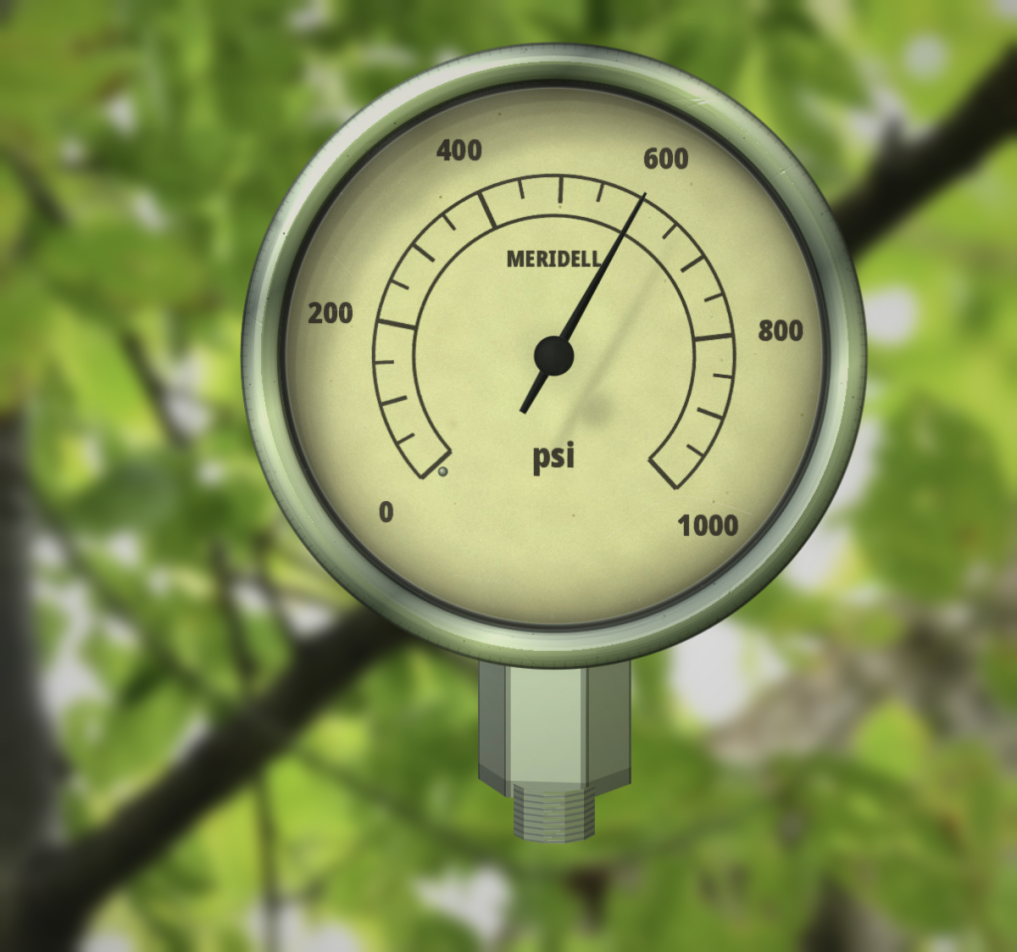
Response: 600 psi
